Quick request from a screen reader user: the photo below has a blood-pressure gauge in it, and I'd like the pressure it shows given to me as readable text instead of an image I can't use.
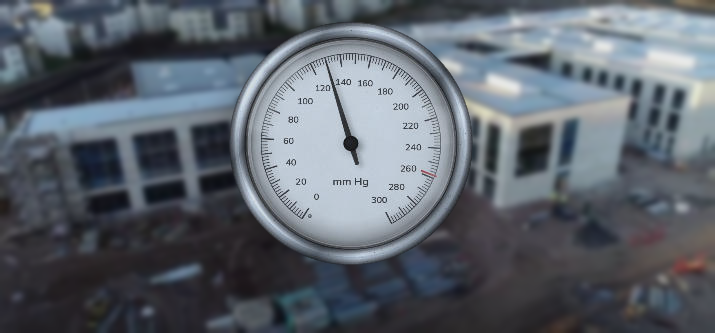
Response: 130 mmHg
